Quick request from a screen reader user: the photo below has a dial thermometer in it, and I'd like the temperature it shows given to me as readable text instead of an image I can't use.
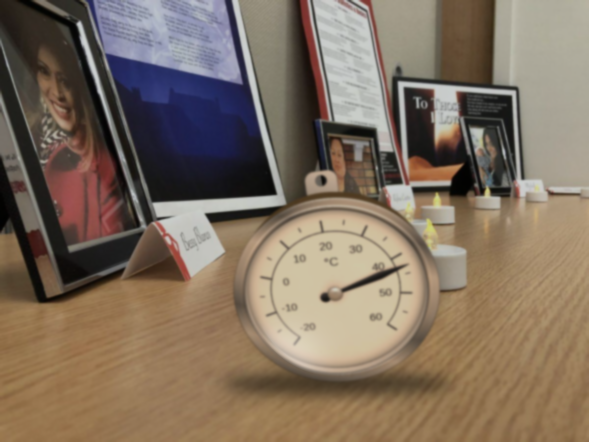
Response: 42.5 °C
